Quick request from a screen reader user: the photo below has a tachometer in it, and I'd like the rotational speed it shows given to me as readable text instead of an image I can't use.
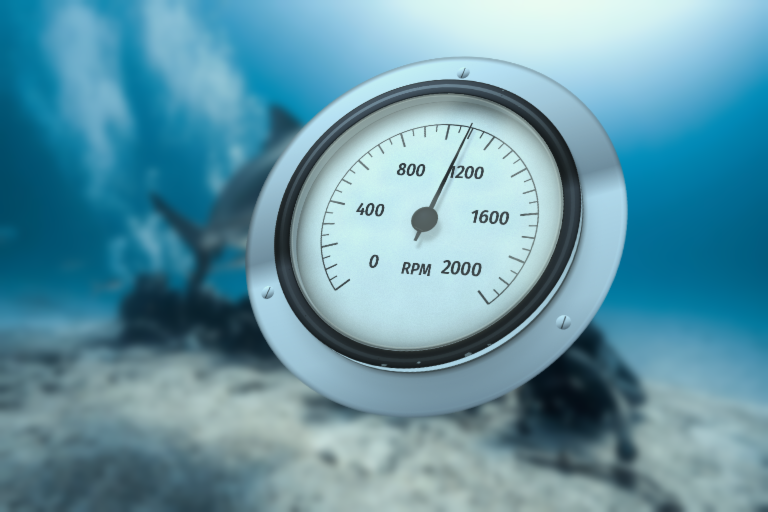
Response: 1100 rpm
